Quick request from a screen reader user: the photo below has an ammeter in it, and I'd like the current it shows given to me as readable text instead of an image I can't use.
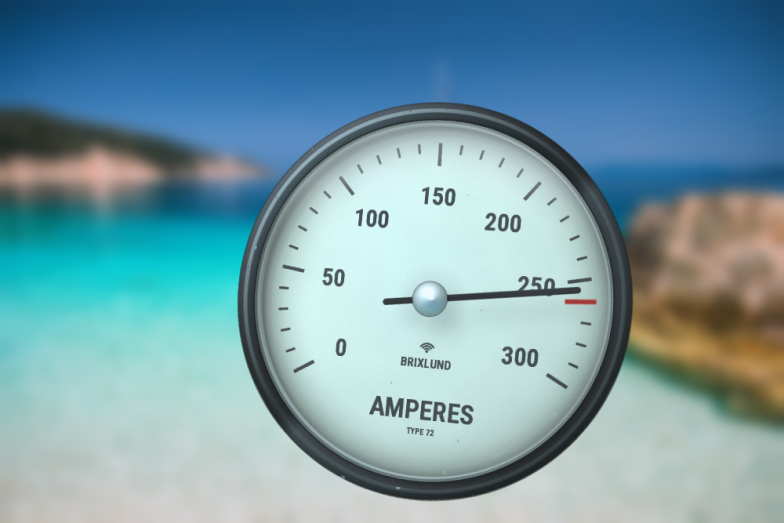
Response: 255 A
